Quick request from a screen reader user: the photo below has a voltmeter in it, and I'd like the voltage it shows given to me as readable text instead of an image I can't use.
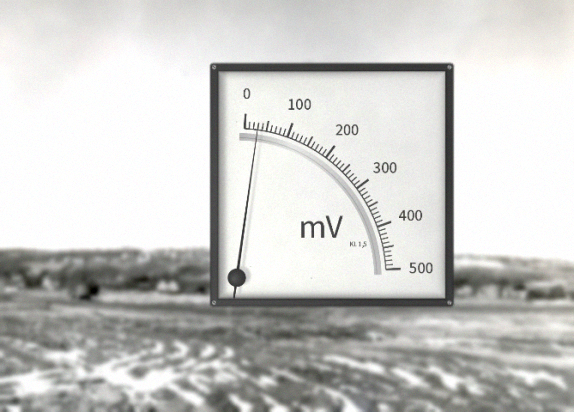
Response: 30 mV
